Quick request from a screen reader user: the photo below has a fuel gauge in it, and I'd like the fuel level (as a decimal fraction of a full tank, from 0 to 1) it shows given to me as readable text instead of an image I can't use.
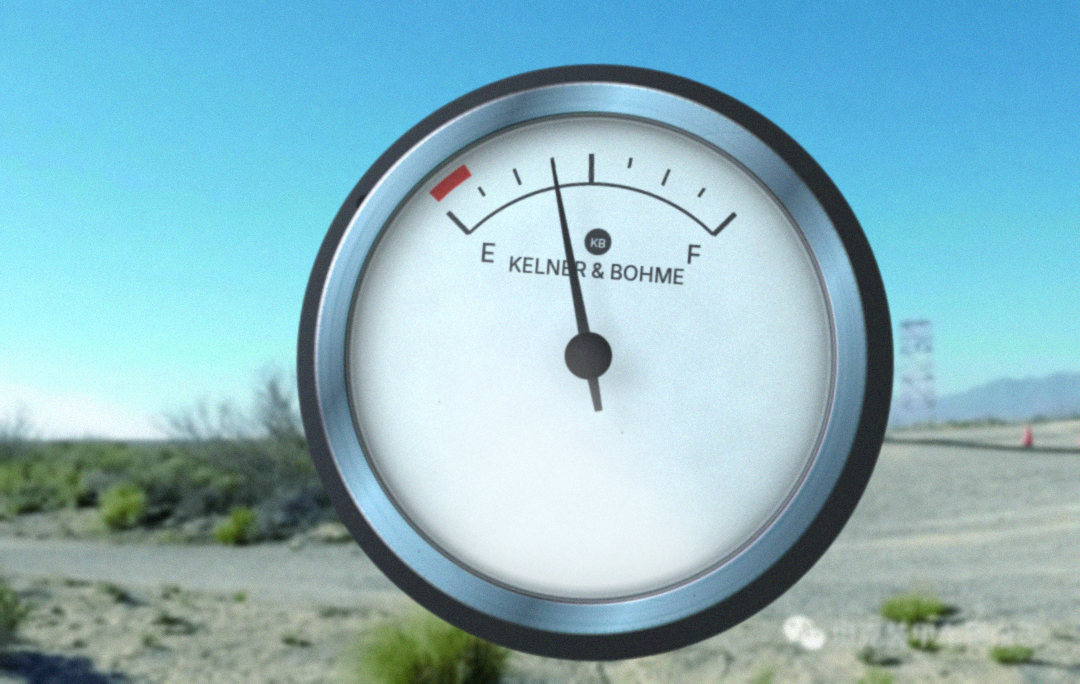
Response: 0.375
